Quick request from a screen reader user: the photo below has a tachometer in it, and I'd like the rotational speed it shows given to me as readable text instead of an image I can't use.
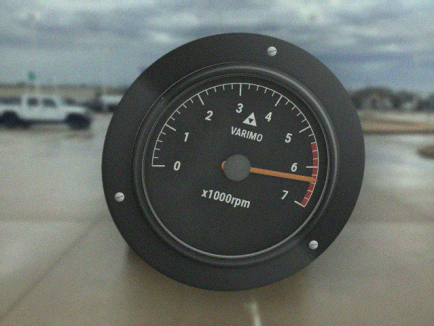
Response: 6300 rpm
